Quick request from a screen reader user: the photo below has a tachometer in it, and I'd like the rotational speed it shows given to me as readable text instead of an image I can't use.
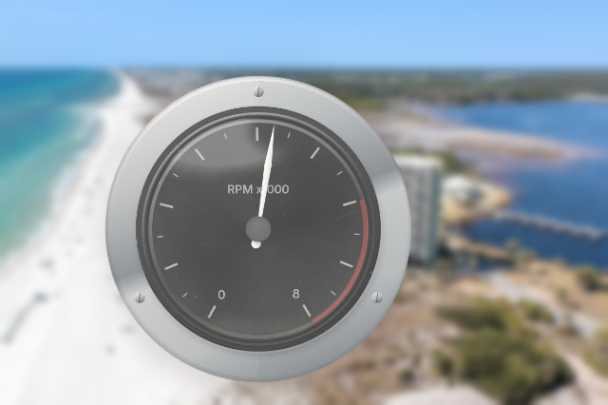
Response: 4250 rpm
